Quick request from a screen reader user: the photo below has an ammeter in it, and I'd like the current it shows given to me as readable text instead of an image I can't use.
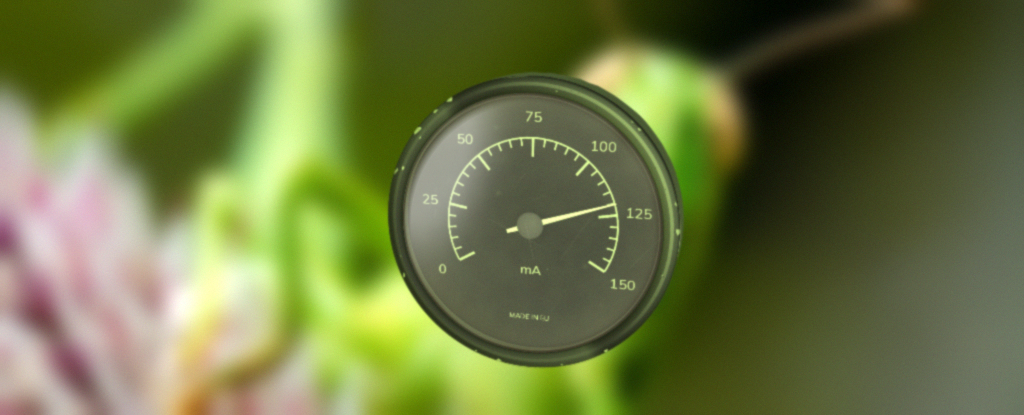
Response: 120 mA
